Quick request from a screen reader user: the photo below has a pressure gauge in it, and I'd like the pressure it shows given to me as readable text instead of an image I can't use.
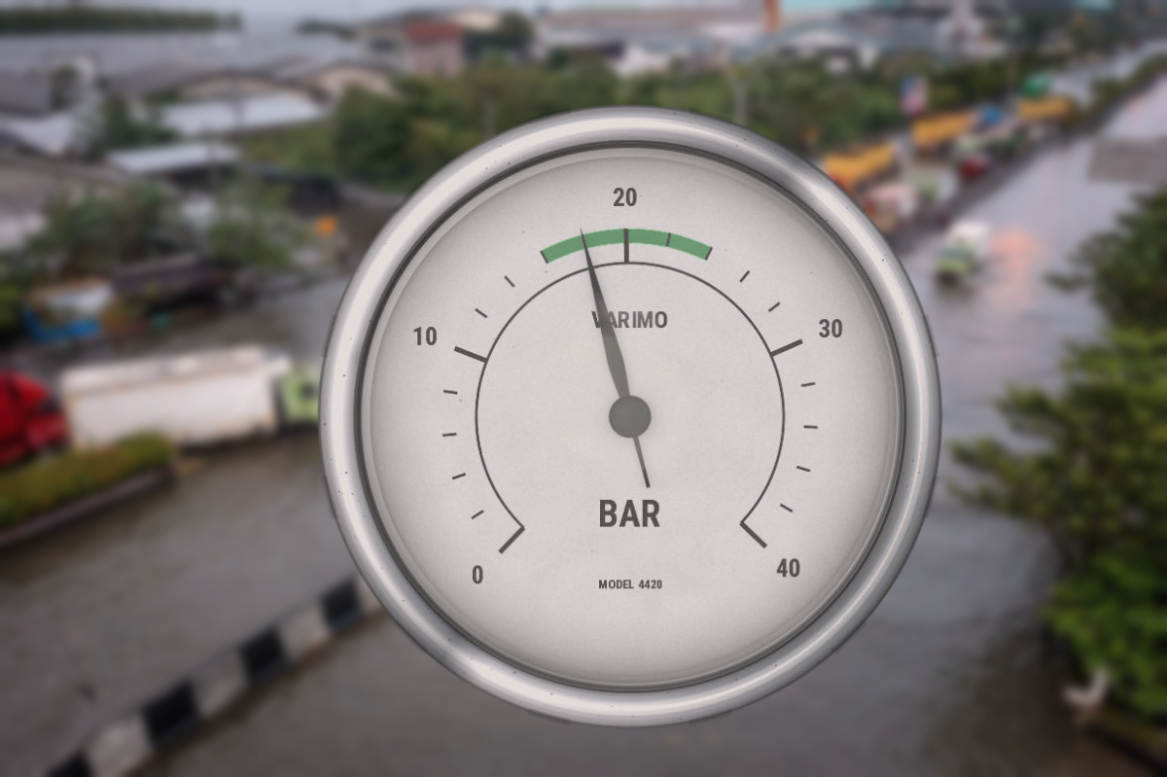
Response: 18 bar
